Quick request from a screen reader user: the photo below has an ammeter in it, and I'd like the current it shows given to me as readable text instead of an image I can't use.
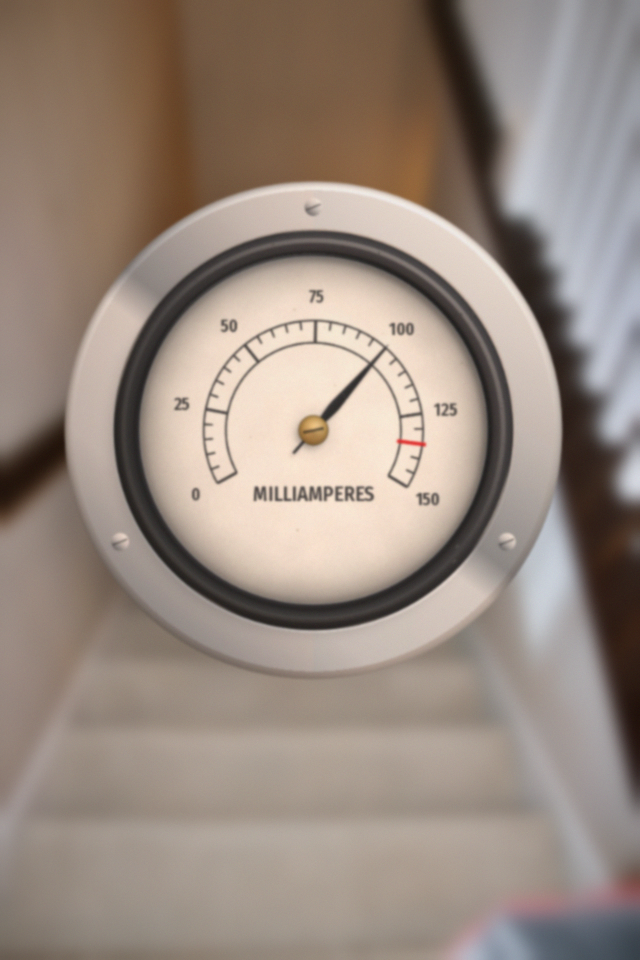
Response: 100 mA
